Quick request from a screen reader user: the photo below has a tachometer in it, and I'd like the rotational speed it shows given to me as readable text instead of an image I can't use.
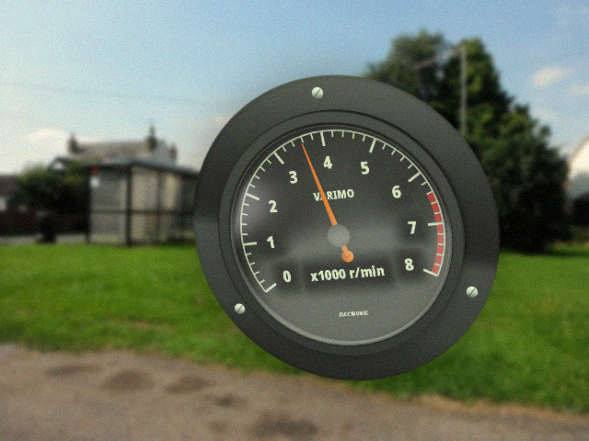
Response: 3600 rpm
